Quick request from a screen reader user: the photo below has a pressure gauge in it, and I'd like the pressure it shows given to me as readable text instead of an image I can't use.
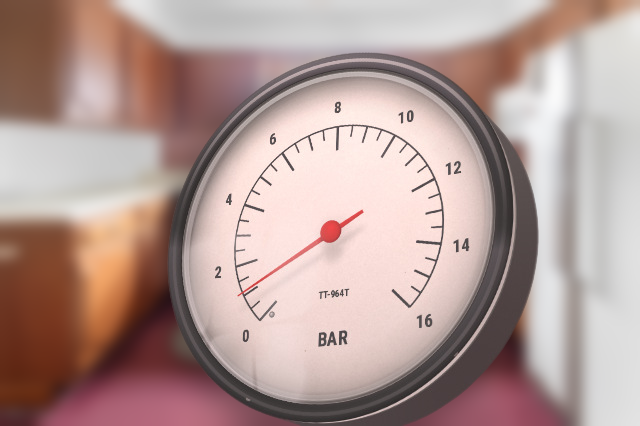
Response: 1 bar
